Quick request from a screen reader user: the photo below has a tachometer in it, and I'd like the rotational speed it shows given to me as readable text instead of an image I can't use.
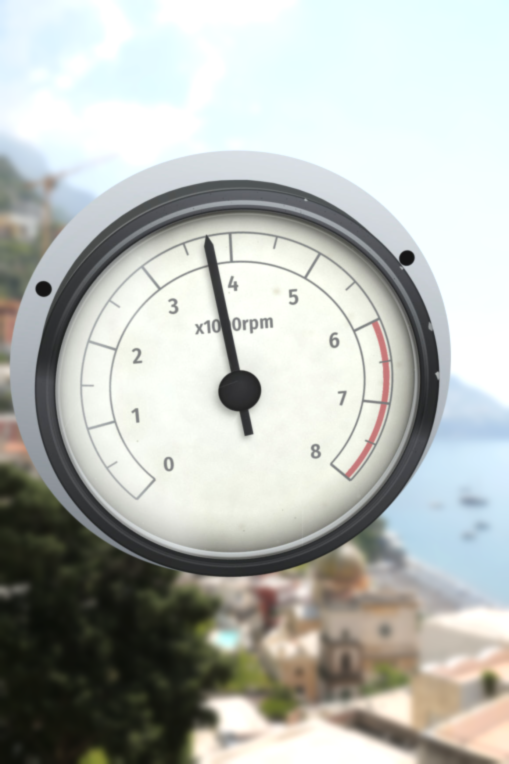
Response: 3750 rpm
